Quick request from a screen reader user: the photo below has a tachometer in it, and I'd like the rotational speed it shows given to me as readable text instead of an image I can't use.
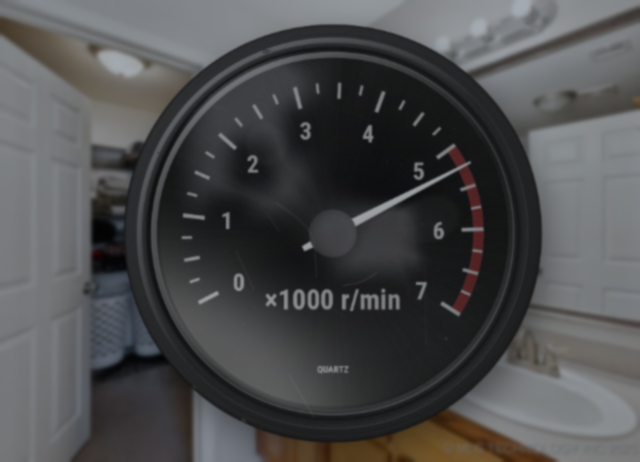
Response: 5250 rpm
